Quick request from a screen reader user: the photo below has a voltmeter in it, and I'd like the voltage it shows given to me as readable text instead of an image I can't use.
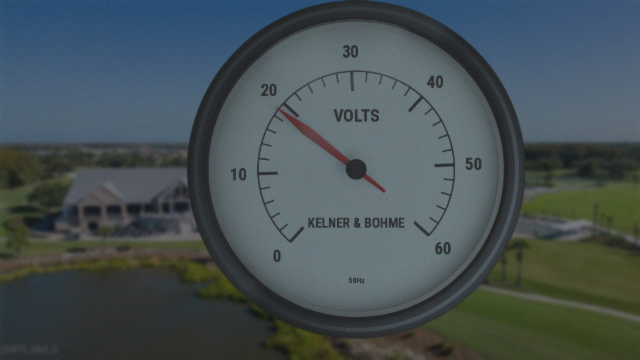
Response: 19 V
